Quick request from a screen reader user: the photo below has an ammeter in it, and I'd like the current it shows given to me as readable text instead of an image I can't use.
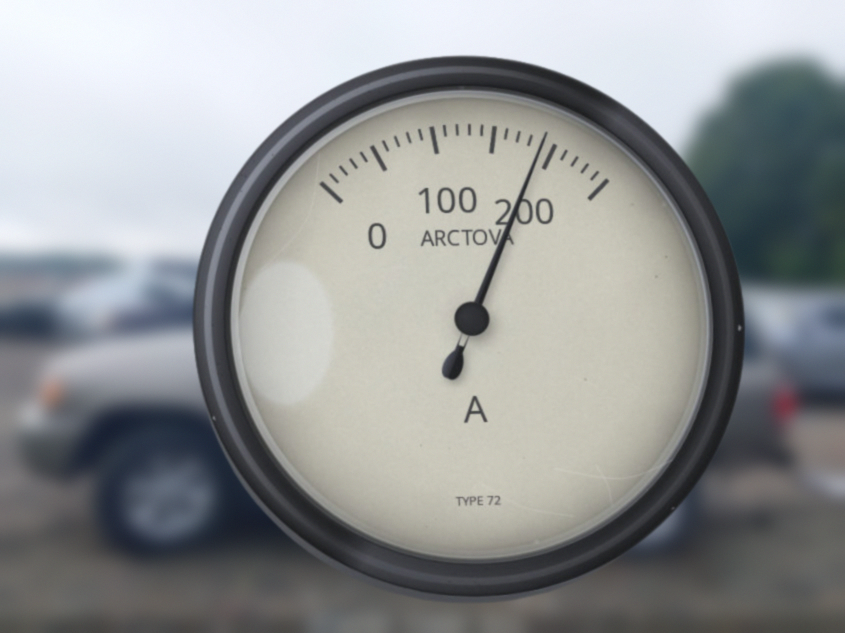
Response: 190 A
